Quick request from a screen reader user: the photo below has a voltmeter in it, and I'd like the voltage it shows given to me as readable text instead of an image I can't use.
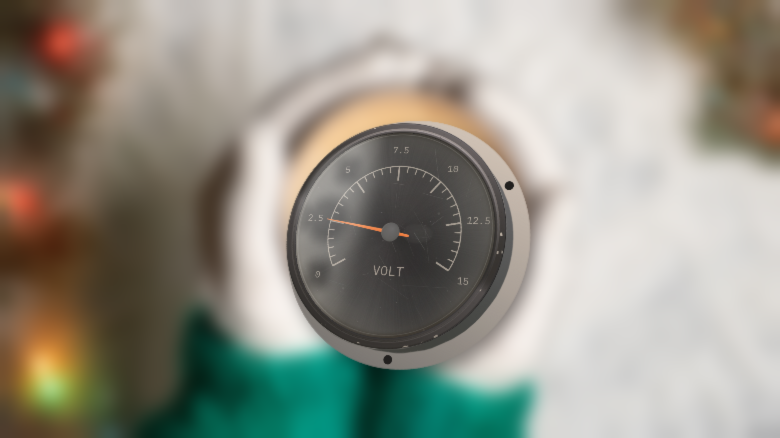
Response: 2.5 V
